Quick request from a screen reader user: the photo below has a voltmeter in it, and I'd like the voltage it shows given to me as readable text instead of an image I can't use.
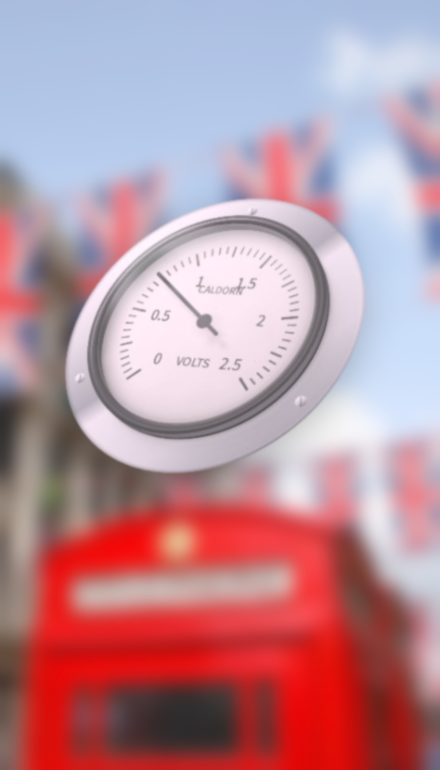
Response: 0.75 V
